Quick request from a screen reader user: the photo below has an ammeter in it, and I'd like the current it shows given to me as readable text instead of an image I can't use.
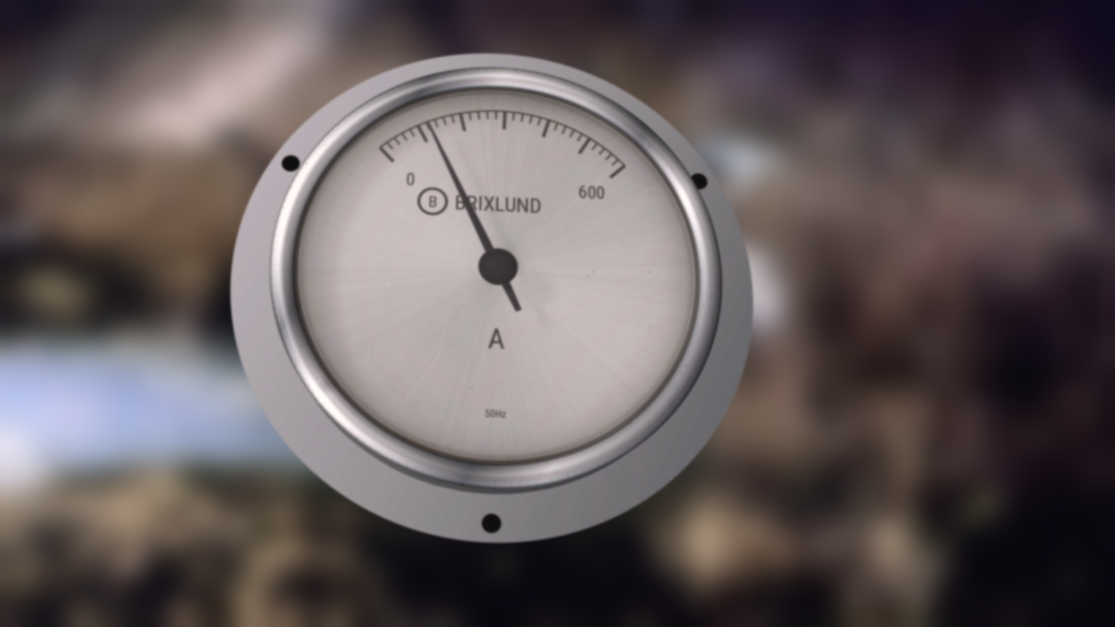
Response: 120 A
